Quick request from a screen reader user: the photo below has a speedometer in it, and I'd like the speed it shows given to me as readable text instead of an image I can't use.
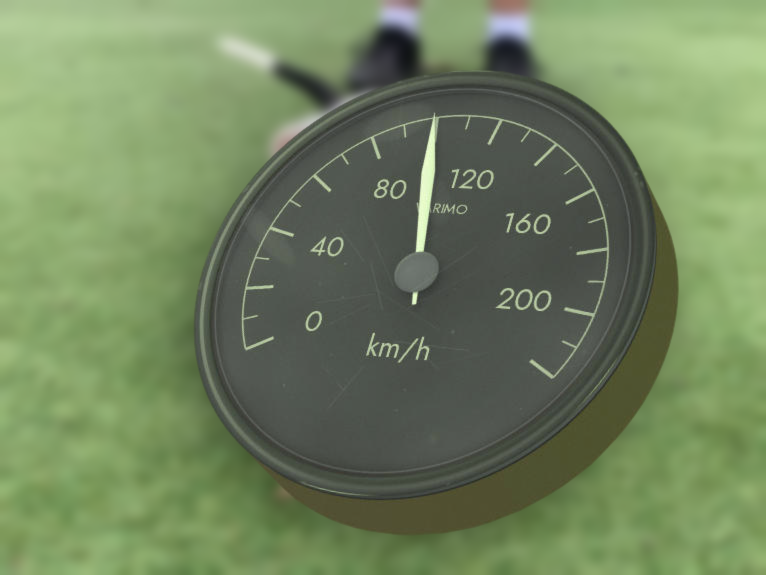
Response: 100 km/h
